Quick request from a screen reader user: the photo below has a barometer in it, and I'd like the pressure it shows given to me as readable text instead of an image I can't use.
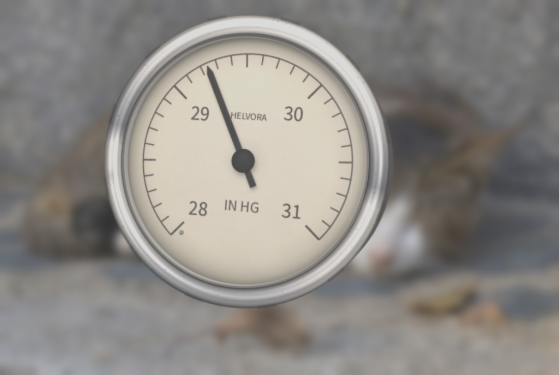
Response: 29.25 inHg
